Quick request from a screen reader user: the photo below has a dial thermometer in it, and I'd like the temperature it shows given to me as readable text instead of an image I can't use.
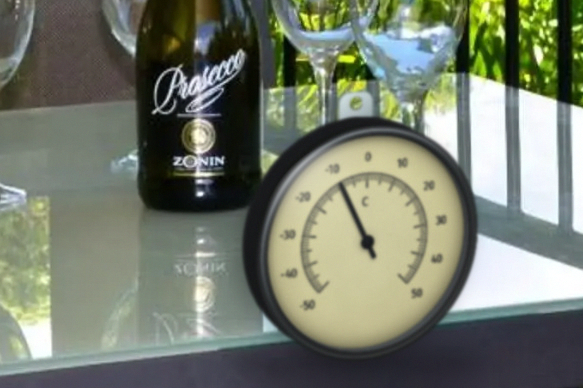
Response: -10 °C
